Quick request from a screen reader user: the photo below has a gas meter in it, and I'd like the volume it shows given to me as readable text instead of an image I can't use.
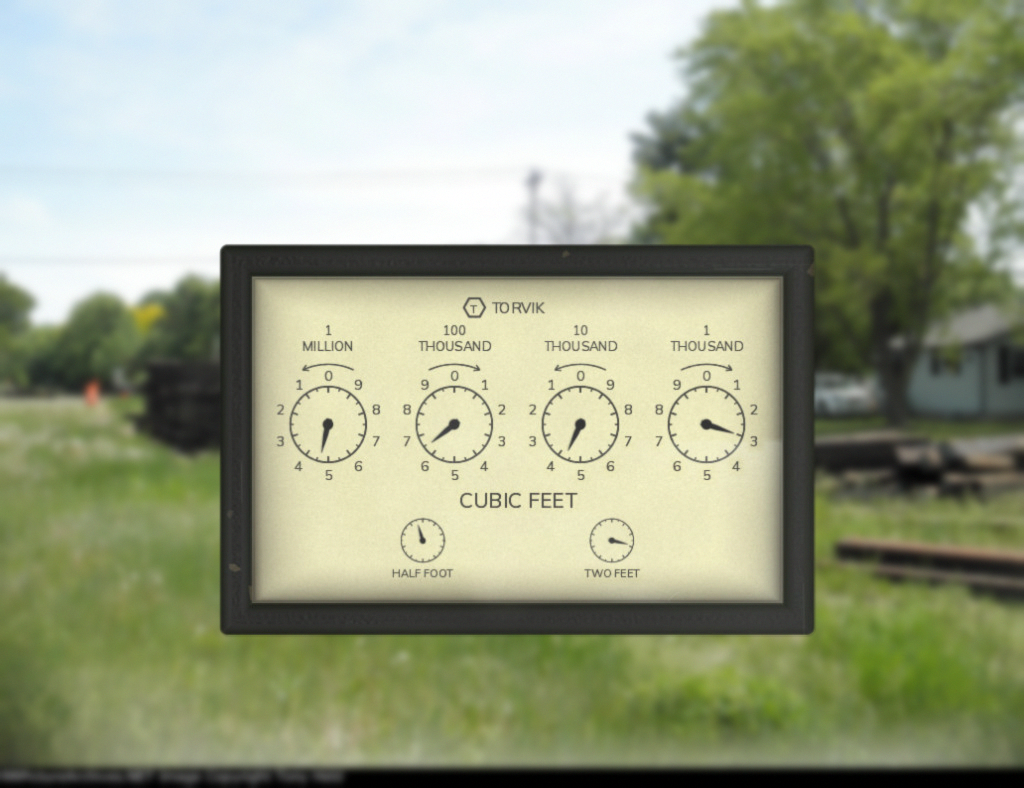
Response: 464300 ft³
